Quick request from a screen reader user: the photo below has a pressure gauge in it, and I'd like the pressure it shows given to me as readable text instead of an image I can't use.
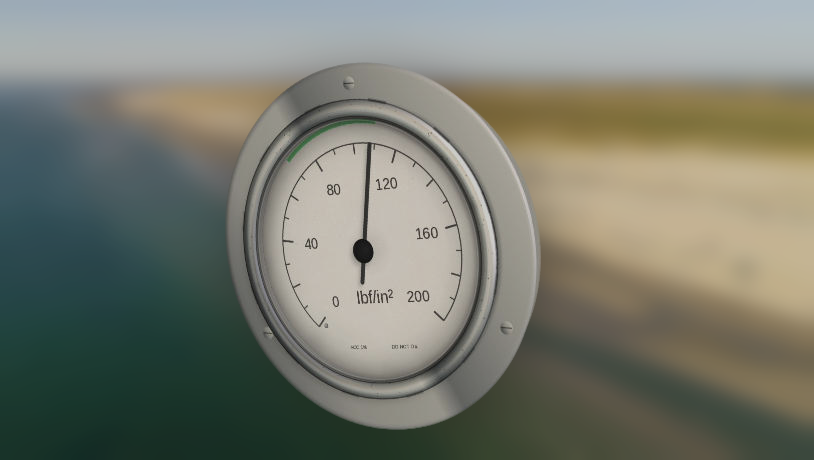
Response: 110 psi
